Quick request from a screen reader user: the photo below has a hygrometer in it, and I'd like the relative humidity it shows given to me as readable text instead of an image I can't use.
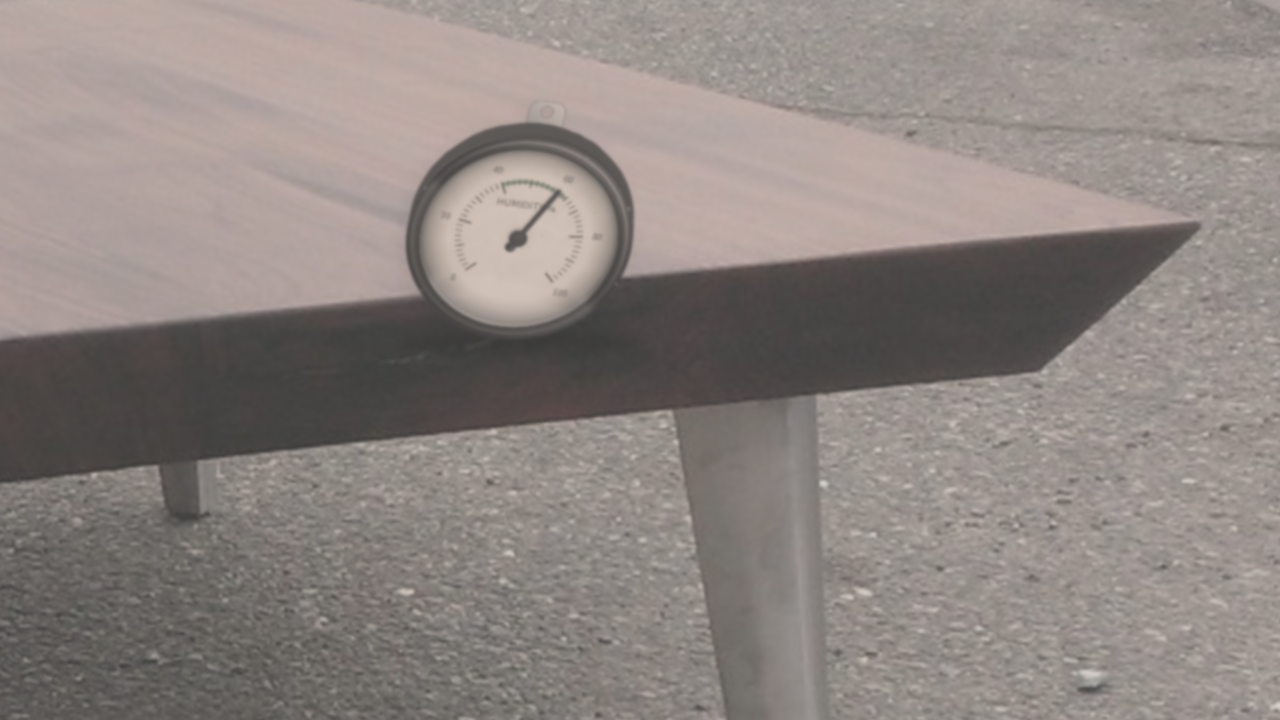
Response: 60 %
